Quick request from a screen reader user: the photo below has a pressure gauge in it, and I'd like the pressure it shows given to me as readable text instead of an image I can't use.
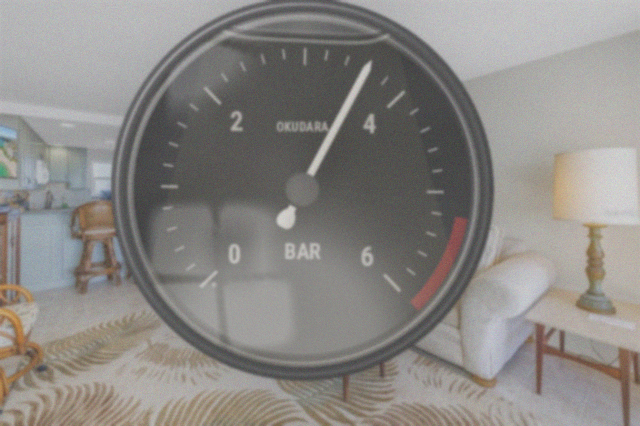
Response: 3.6 bar
